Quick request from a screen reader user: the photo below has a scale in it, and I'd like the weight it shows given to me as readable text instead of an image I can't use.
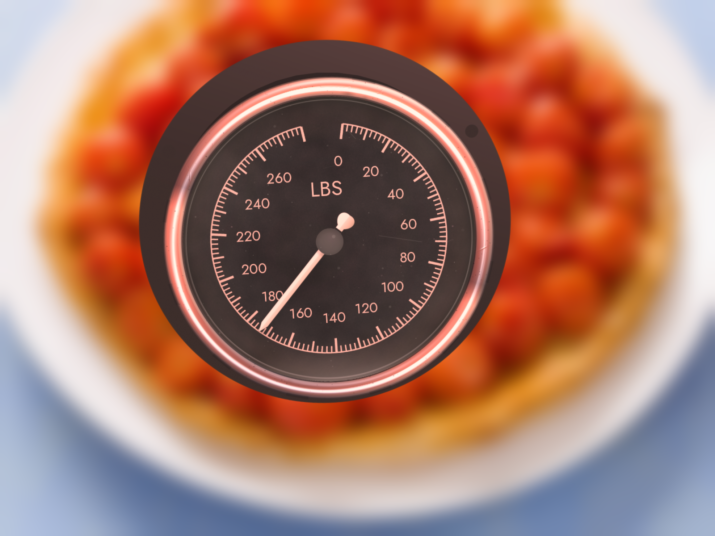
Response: 174 lb
